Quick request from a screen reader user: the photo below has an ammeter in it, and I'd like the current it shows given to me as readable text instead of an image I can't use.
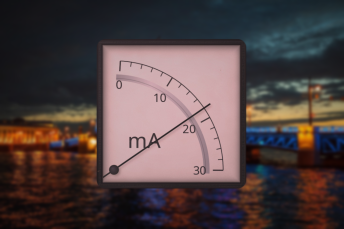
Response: 18 mA
